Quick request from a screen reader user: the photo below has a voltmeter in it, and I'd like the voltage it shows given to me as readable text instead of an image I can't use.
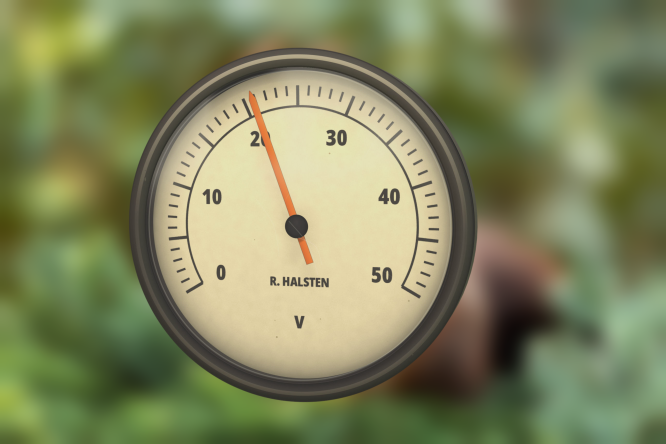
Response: 21 V
